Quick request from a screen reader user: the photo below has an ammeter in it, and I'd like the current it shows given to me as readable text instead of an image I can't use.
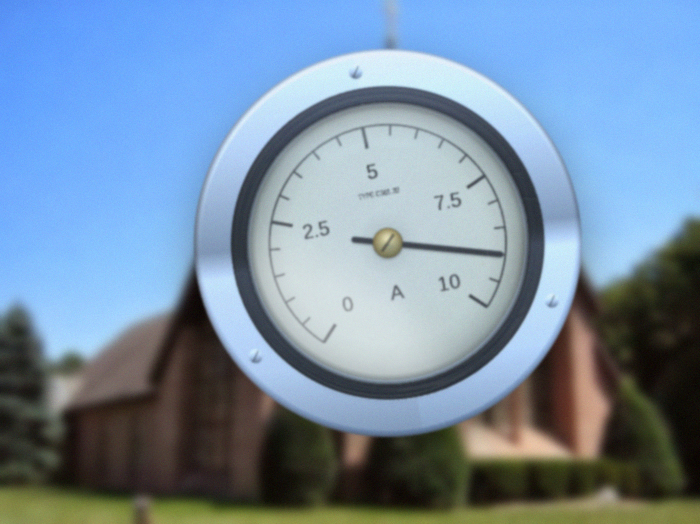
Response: 9 A
